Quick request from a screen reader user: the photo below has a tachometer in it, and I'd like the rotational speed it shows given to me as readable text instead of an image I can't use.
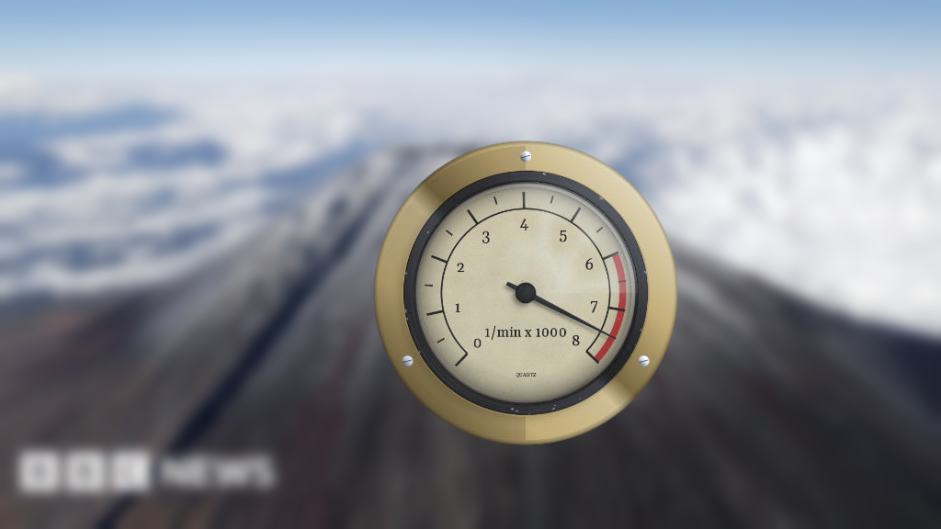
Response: 7500 rpm
